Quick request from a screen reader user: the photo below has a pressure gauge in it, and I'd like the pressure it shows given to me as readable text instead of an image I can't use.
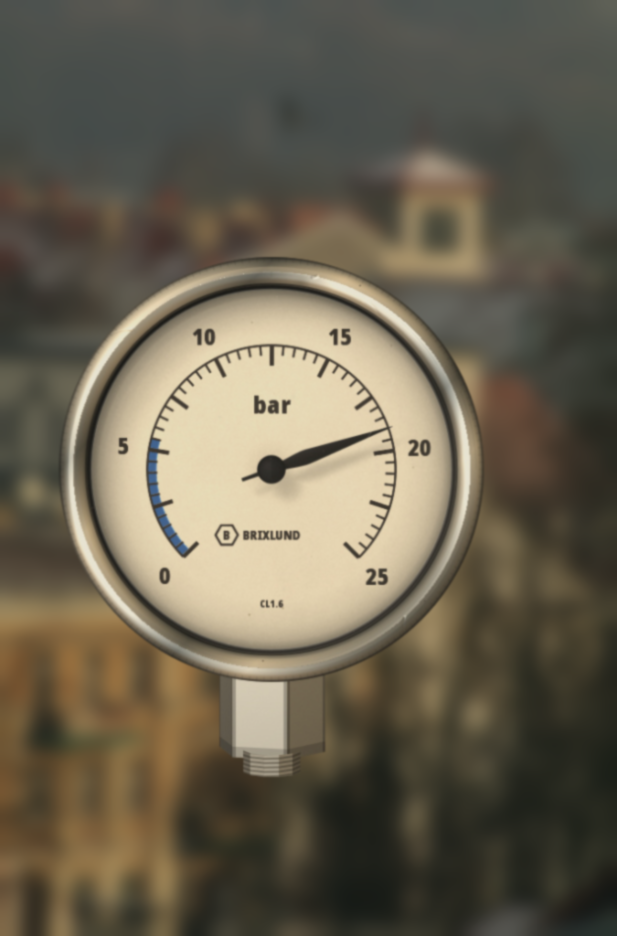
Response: 19 bar
